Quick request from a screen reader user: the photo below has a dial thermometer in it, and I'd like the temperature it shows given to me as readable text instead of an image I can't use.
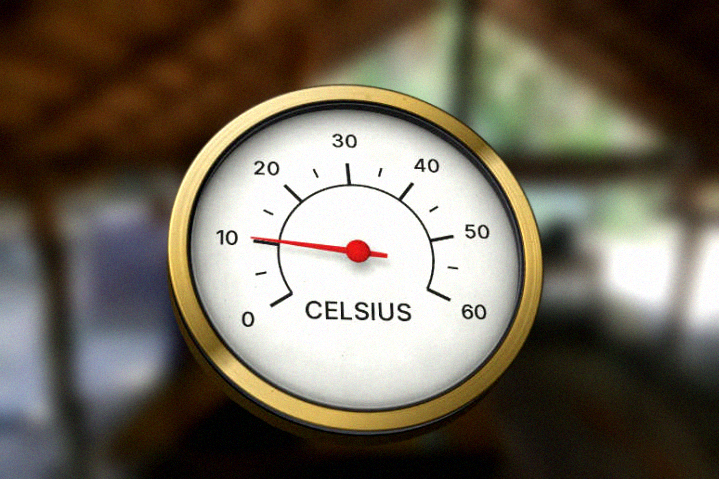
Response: 10 °C
